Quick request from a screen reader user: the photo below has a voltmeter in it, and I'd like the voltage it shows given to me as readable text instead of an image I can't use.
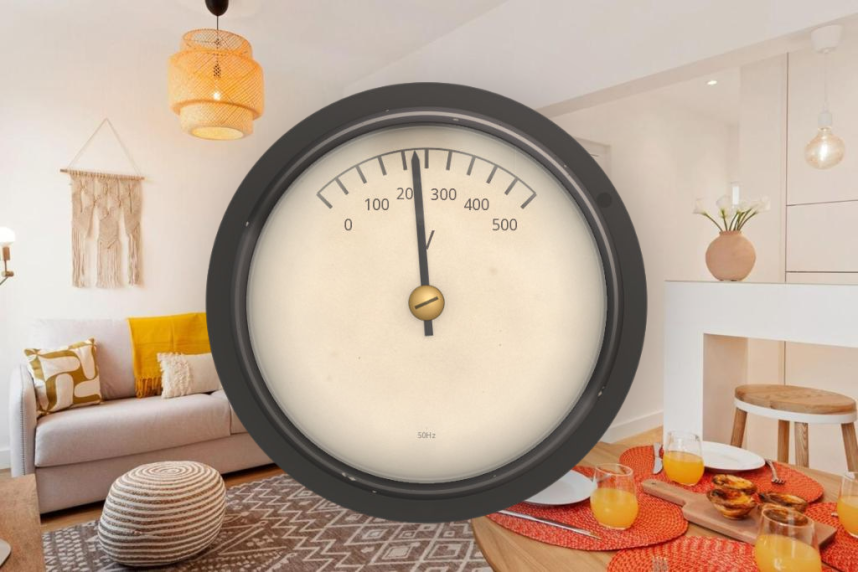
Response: 225 V
